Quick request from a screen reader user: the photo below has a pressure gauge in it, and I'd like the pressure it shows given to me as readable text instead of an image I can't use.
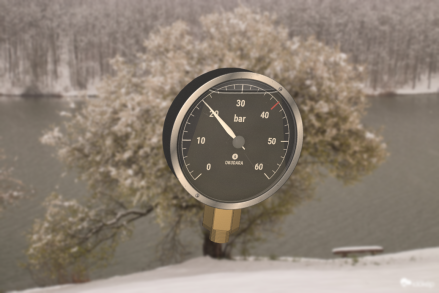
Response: 20 bar
